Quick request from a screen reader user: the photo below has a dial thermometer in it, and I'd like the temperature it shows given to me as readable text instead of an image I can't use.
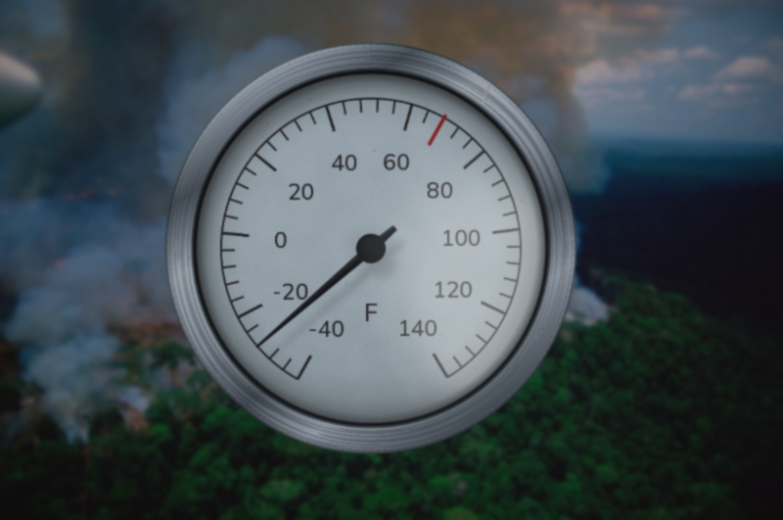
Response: -28 °F
